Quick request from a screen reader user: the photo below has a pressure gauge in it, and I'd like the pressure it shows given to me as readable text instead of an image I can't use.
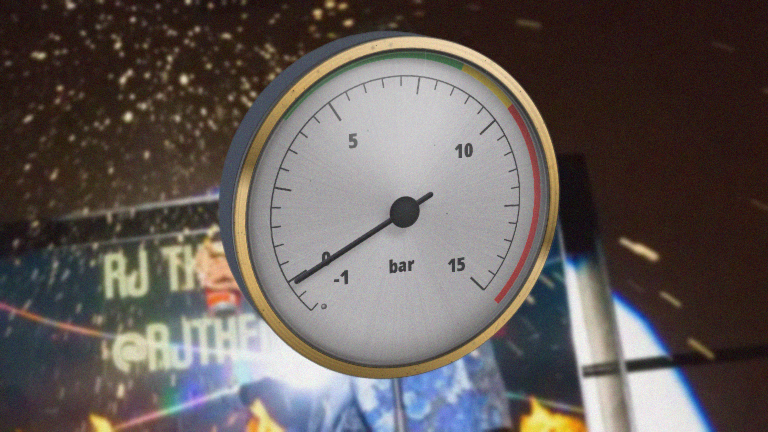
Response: 0 bar
